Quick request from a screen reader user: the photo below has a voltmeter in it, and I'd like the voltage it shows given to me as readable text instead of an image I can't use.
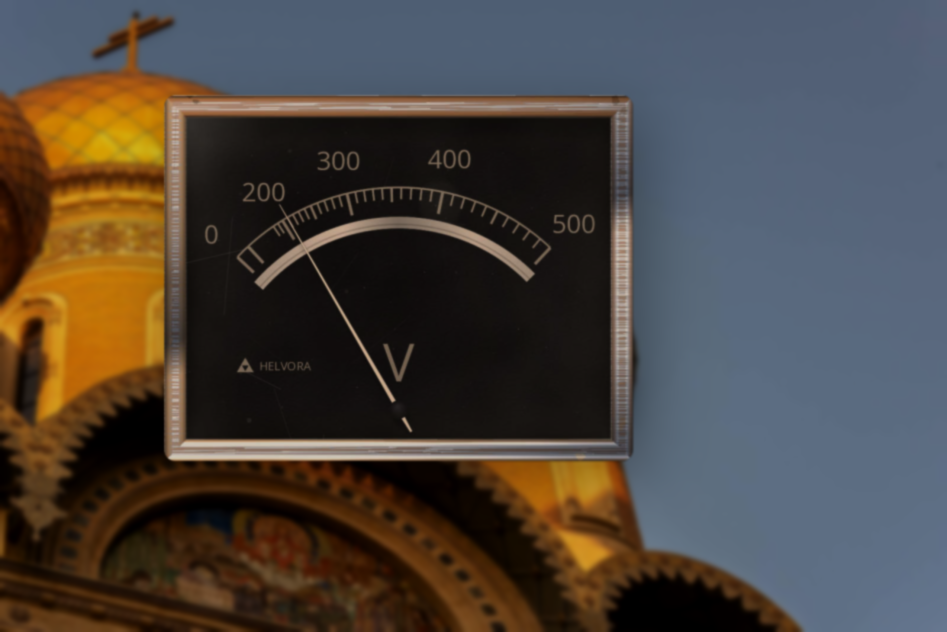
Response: 210 V
